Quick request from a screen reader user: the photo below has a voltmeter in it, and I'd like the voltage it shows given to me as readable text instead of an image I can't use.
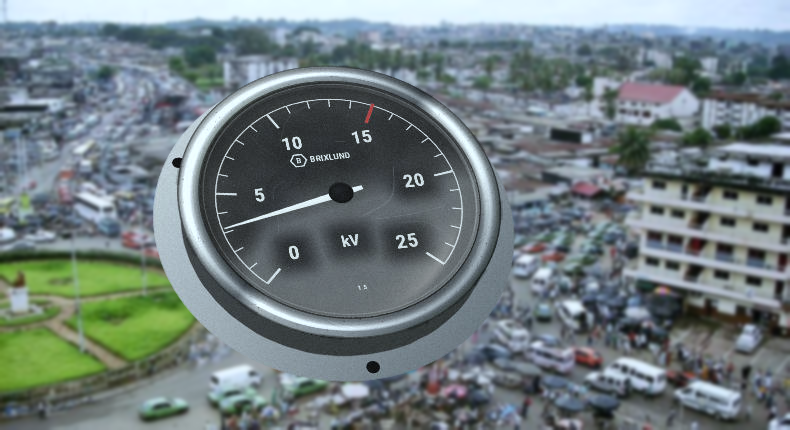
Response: 3 kV
